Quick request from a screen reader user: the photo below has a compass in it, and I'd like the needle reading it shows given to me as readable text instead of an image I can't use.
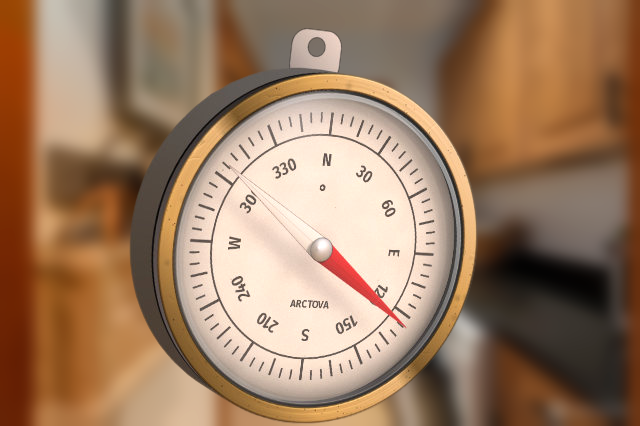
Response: 125 °
